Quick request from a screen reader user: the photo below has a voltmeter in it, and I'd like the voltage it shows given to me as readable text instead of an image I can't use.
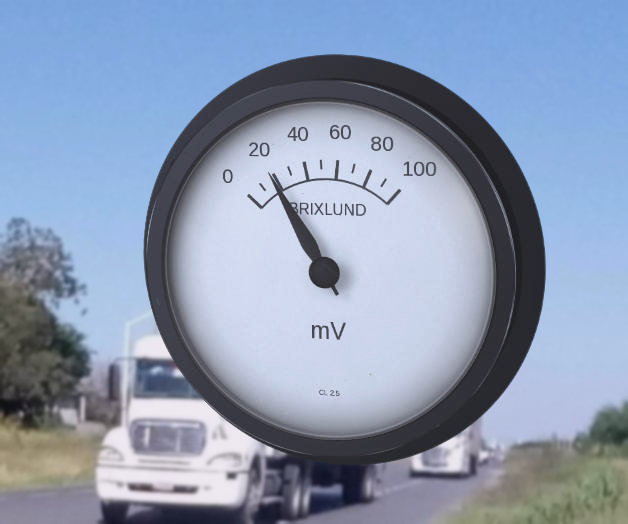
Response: 20 mV
